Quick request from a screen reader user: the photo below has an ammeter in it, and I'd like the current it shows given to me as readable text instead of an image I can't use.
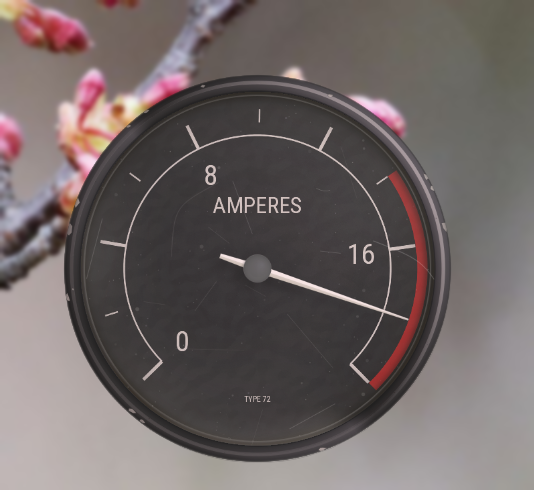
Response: 18 A
